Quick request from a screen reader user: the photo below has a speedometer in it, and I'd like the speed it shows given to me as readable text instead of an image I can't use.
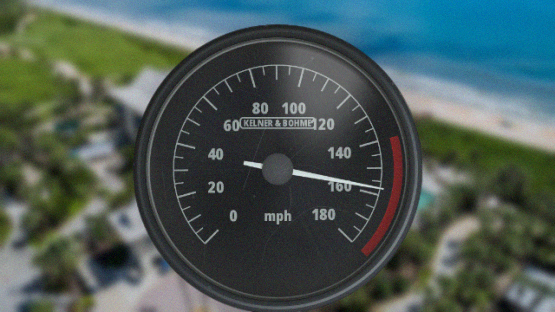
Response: 157.5 mph
